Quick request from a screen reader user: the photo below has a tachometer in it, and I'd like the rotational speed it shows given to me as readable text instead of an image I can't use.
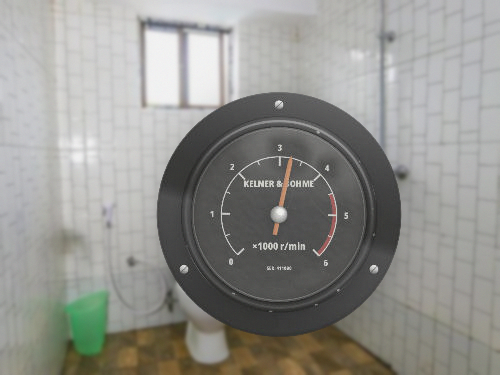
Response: 3250 rpm
